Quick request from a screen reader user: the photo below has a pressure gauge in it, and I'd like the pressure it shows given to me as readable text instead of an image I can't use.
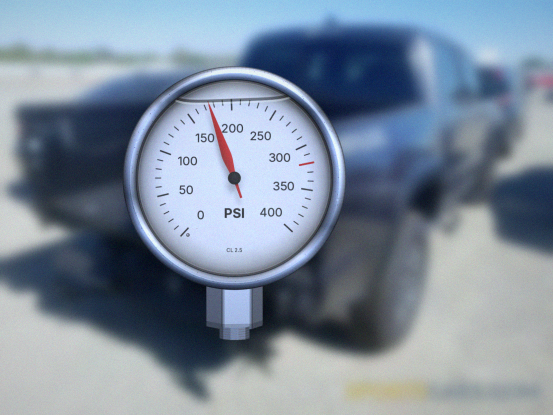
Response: 175 psi
